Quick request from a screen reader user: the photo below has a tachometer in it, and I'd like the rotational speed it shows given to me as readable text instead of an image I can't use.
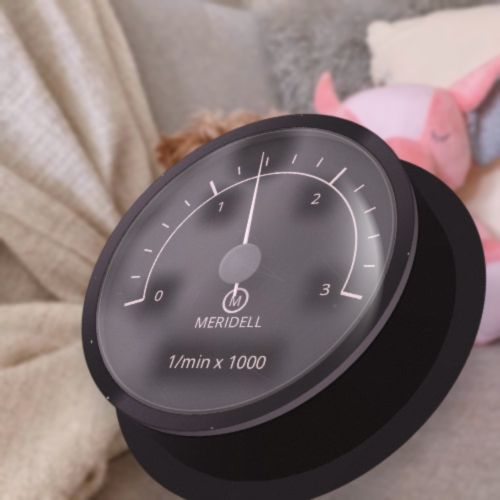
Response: 1400 rpm
